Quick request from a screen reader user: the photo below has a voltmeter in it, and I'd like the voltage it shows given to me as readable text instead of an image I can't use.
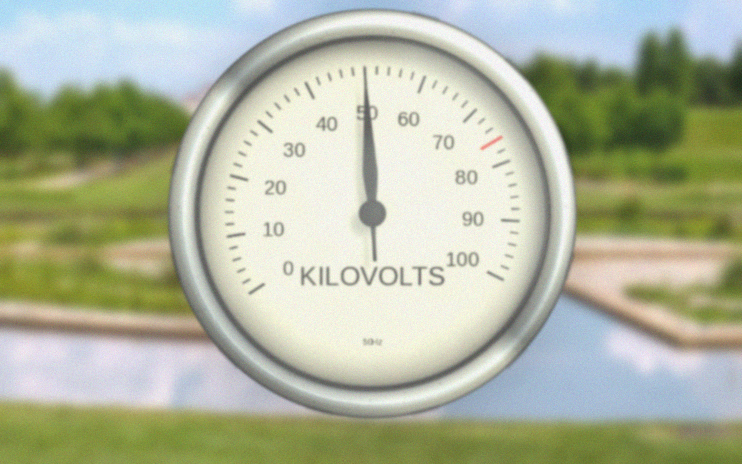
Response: 50 kV
